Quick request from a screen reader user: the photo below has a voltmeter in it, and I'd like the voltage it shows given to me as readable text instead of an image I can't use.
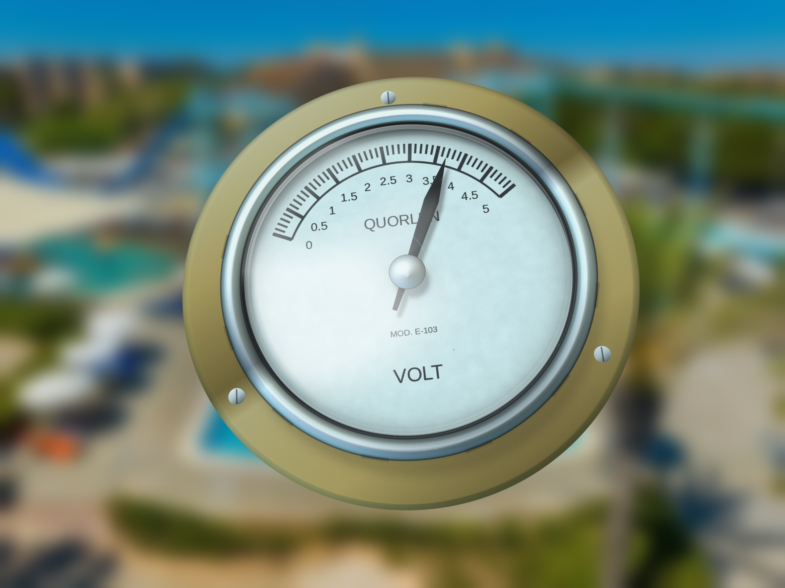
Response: 3.7 V
